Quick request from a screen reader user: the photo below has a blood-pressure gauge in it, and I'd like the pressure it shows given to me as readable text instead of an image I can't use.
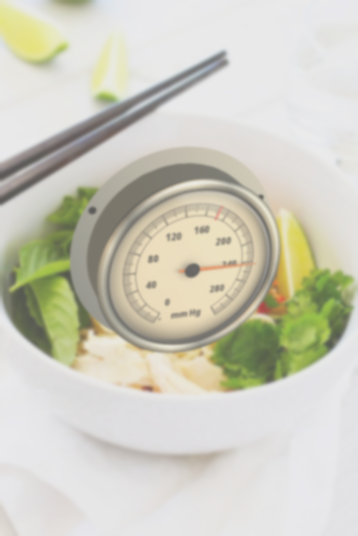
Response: 240 mmHg
